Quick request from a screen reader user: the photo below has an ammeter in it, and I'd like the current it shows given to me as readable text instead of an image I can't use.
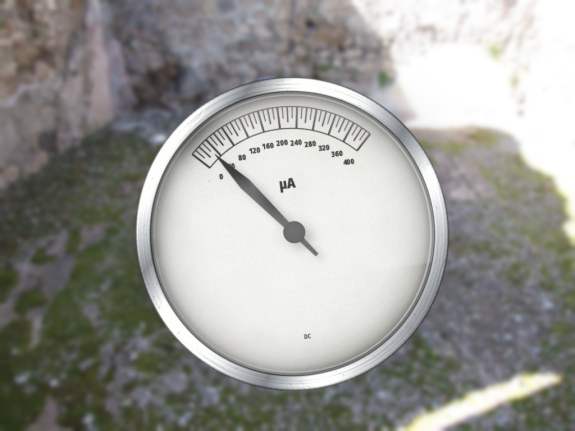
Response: 30 µA
